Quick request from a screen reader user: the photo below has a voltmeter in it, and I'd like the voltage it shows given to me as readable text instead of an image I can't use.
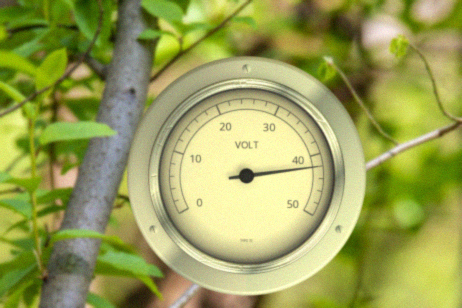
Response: 42 V
